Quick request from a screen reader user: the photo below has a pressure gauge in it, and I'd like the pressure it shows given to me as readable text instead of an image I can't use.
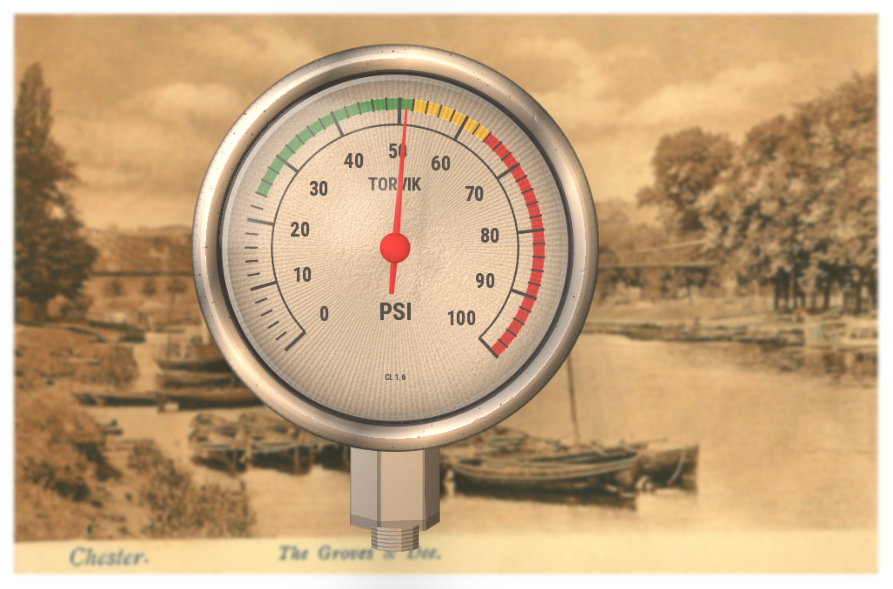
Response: 51 psi
